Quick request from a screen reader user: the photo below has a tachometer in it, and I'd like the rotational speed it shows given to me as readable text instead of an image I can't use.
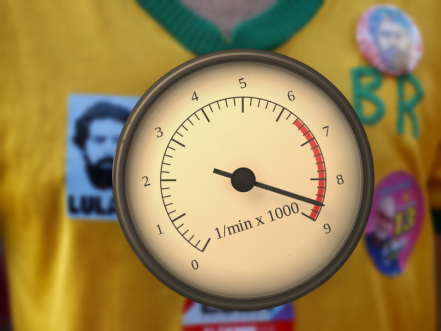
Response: 8600 rpm
